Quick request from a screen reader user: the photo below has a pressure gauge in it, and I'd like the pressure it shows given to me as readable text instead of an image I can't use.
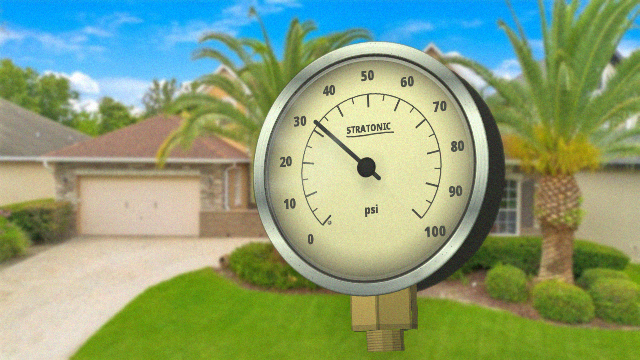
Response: 32.5 psi
